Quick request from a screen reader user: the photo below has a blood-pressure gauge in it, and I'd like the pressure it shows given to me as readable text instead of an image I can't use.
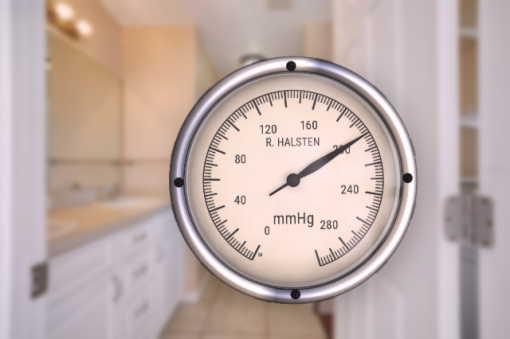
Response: 200 mmHg
